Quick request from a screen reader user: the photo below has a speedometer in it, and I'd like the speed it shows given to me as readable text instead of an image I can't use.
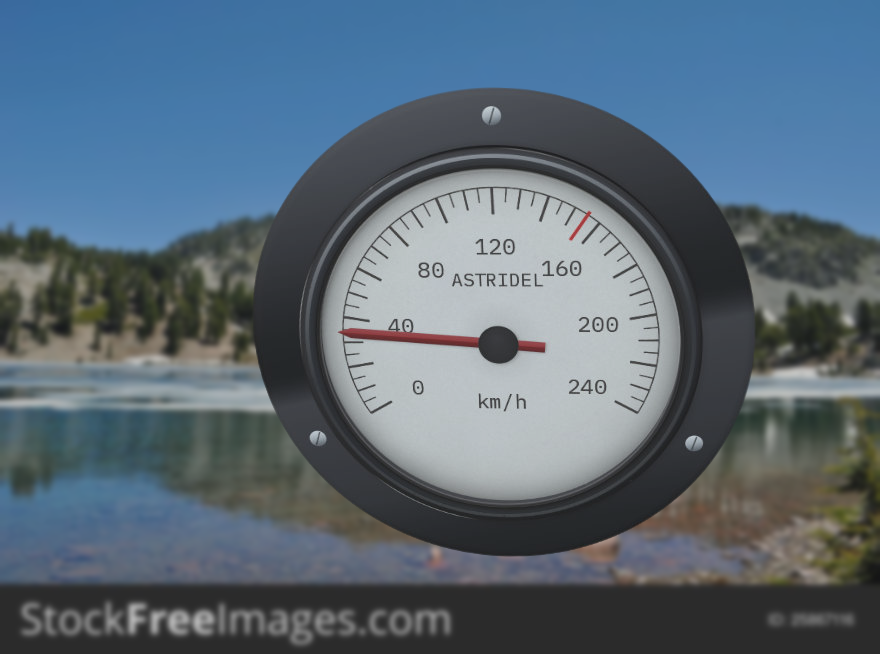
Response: 35 km/h
